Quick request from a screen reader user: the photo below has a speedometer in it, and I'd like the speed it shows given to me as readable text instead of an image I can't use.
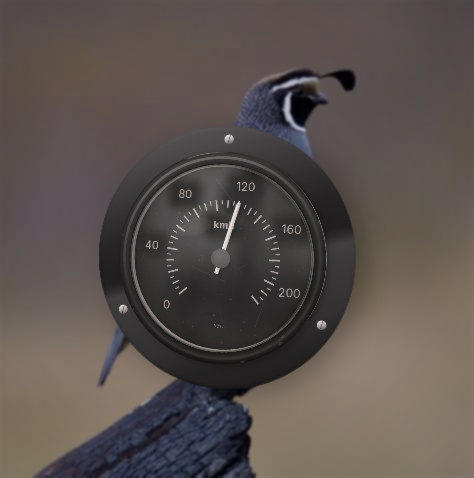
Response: 120 km/h
